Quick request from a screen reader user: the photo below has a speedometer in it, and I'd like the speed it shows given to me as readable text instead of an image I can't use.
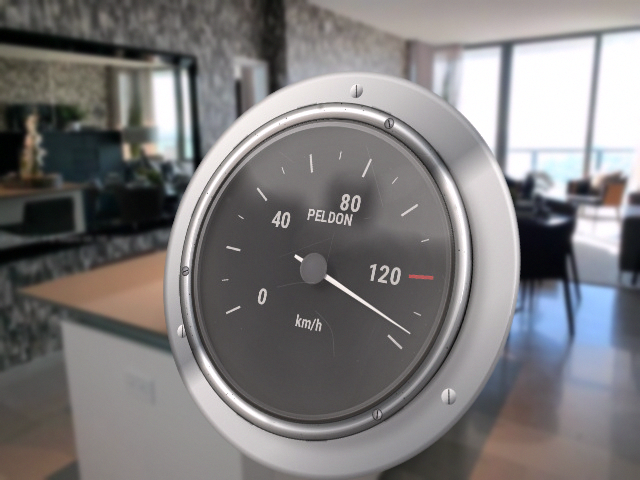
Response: 135 km/h
